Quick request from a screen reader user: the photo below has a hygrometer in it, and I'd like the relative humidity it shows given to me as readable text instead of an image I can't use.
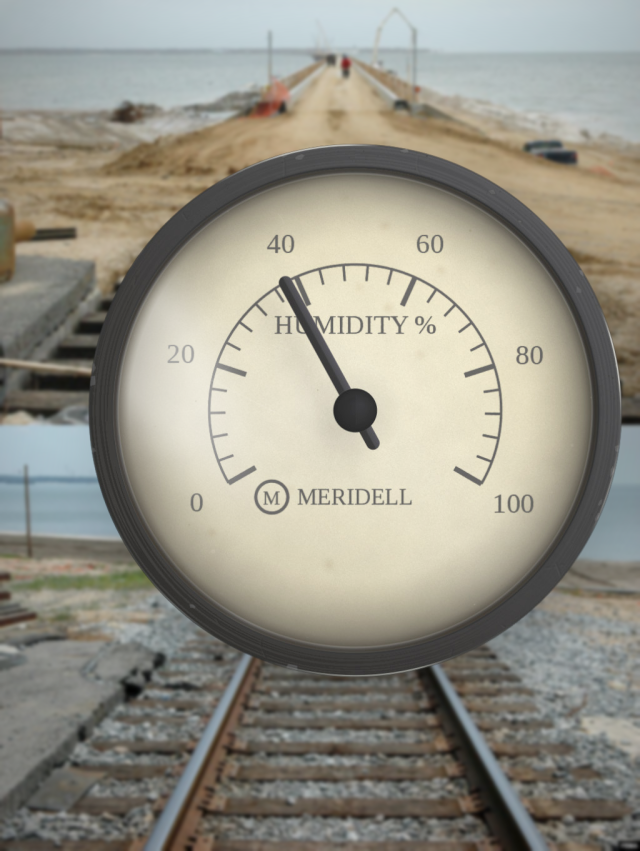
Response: 38 %
